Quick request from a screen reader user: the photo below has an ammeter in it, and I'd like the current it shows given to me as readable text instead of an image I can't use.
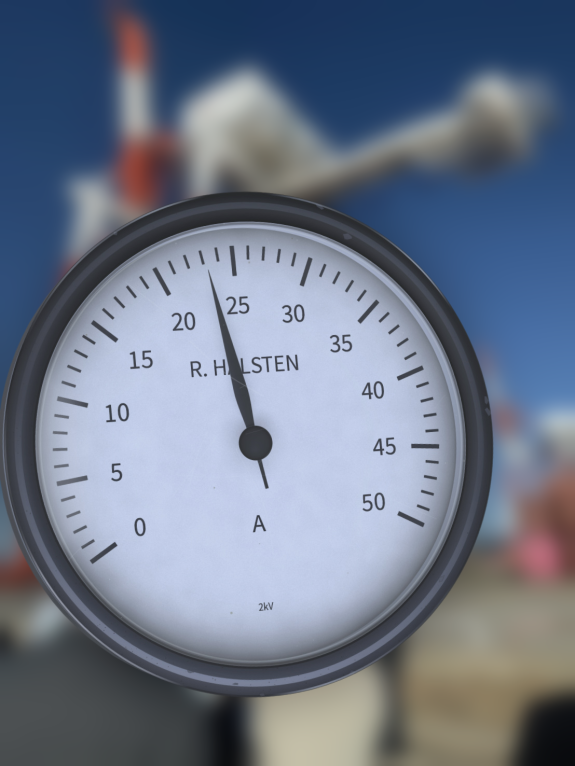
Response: 23 A
